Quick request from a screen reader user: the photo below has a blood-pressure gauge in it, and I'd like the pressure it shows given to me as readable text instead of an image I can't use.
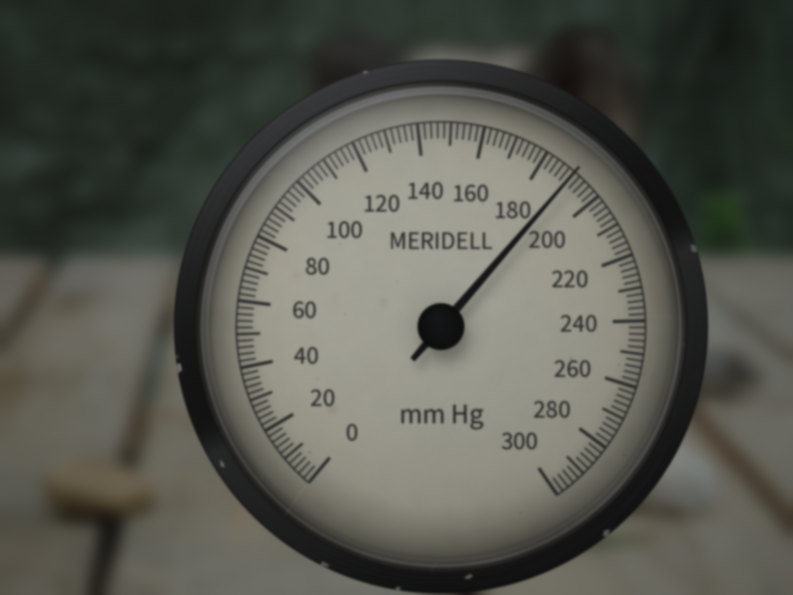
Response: 190 mmHg
